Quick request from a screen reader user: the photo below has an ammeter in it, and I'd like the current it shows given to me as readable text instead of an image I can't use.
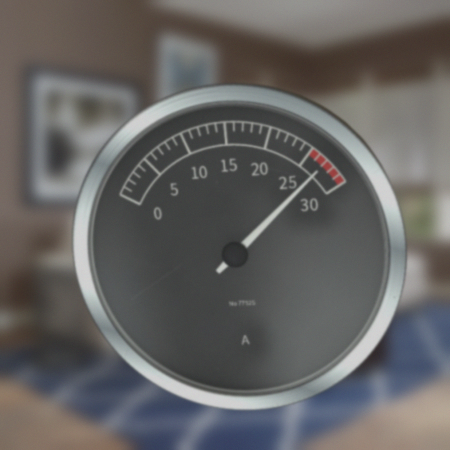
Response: 27 A
